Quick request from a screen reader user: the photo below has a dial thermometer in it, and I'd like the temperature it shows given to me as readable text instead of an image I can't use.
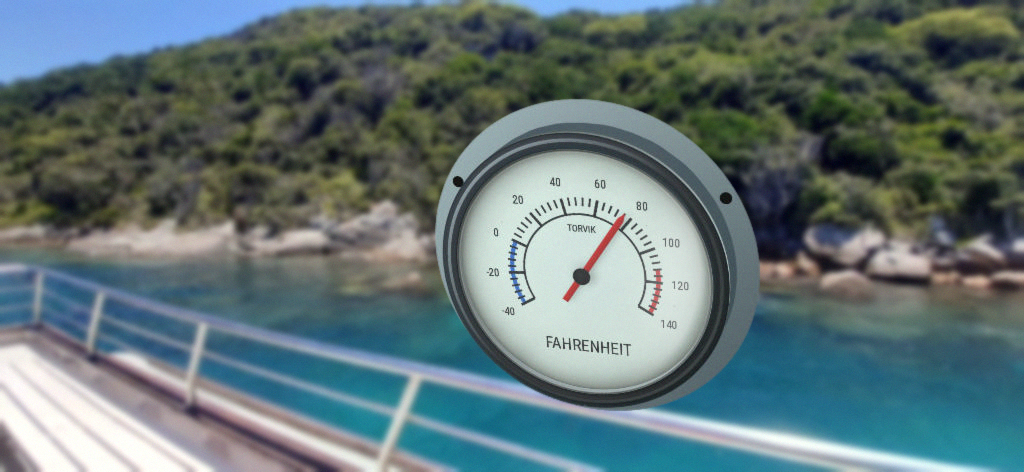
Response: 76 °F
